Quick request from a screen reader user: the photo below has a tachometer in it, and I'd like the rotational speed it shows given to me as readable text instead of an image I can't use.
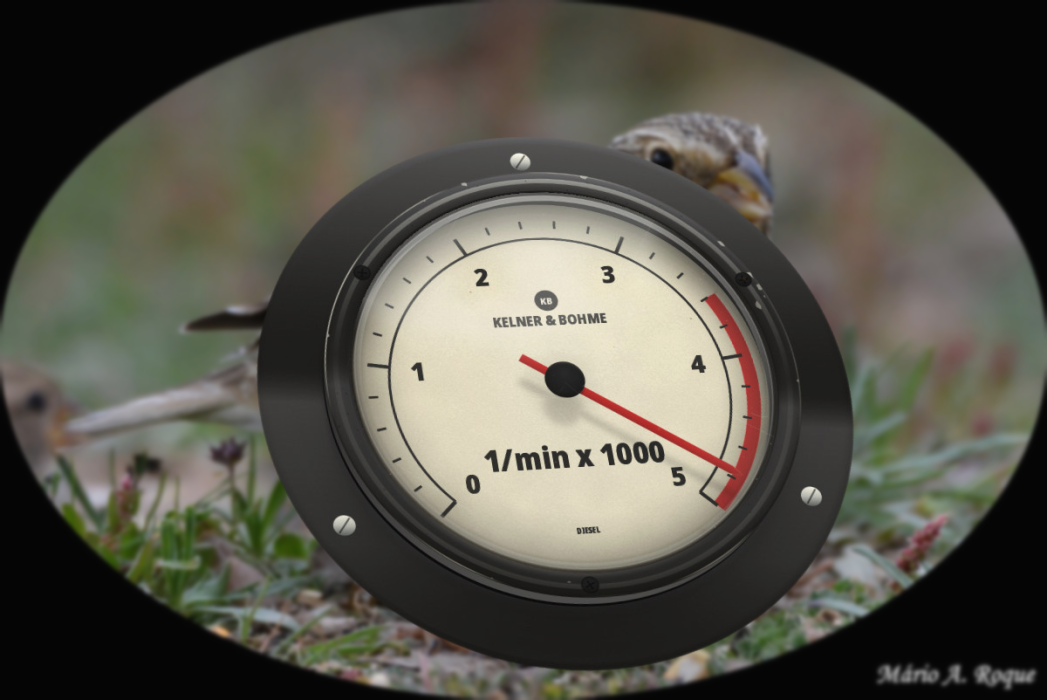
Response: 4800 rpm
